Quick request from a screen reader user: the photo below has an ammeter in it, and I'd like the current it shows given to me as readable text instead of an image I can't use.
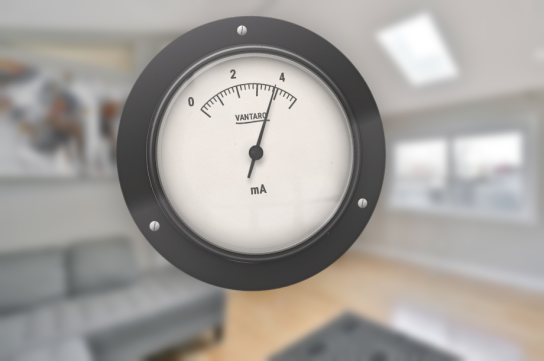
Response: 3.8 mA
